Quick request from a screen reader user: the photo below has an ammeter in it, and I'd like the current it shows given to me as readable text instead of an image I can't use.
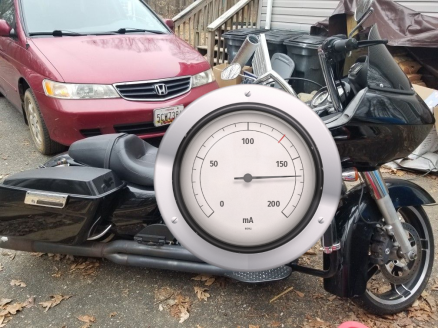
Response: 165 mA
